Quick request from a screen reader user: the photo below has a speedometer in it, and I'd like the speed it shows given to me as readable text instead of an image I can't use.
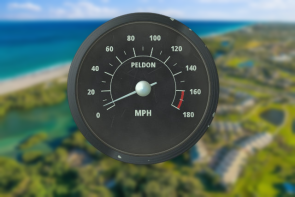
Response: 5 mph
